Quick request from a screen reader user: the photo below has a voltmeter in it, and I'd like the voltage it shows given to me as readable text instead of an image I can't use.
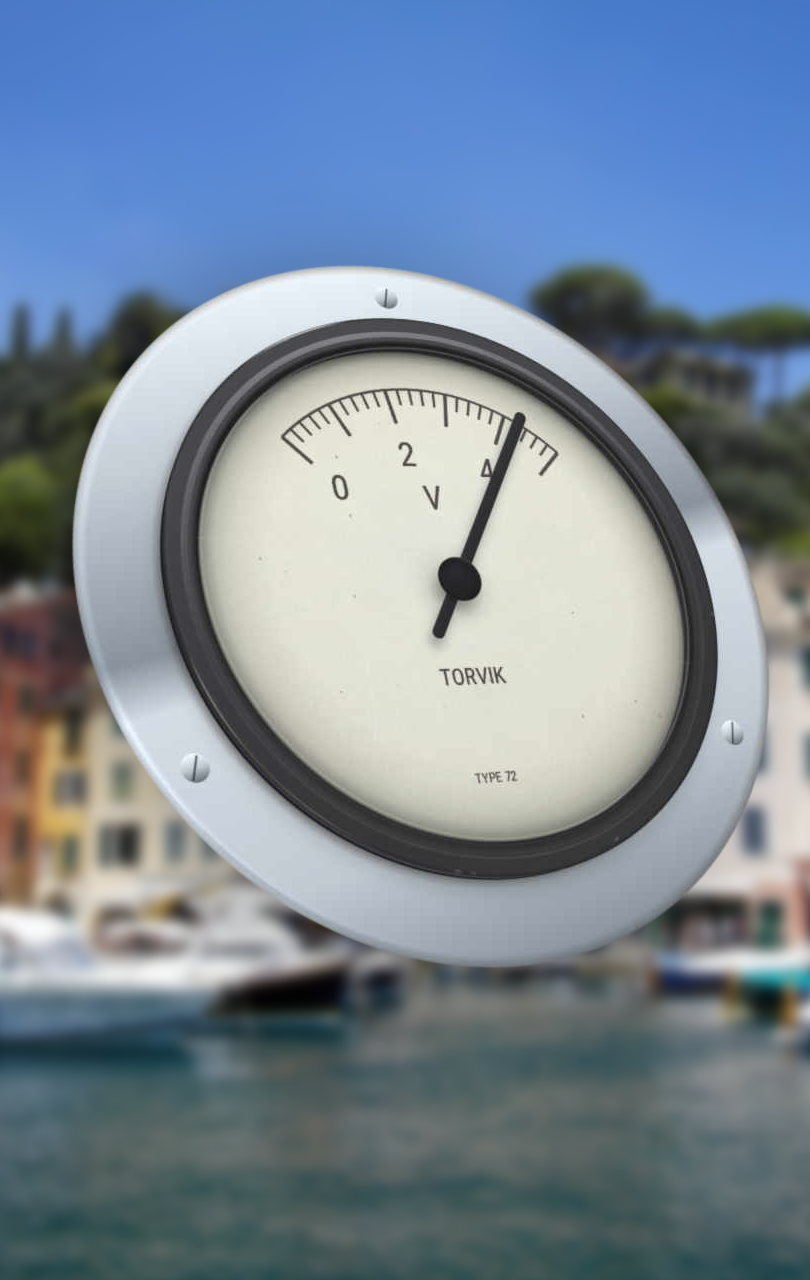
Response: 4.2 V
